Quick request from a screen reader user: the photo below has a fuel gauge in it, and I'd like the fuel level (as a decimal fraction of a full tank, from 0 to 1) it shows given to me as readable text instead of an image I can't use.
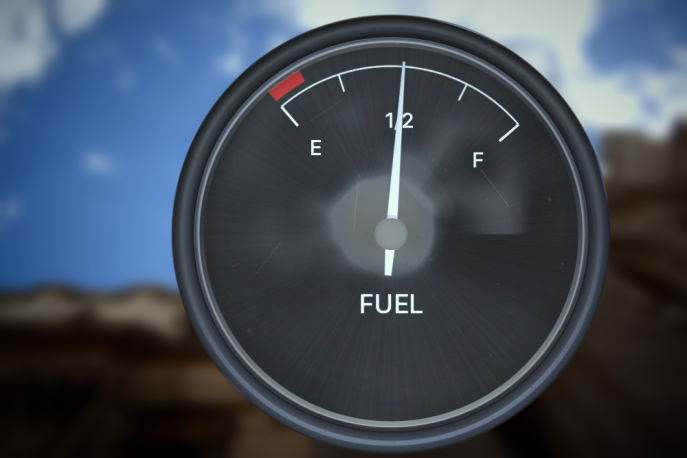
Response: 0.5
